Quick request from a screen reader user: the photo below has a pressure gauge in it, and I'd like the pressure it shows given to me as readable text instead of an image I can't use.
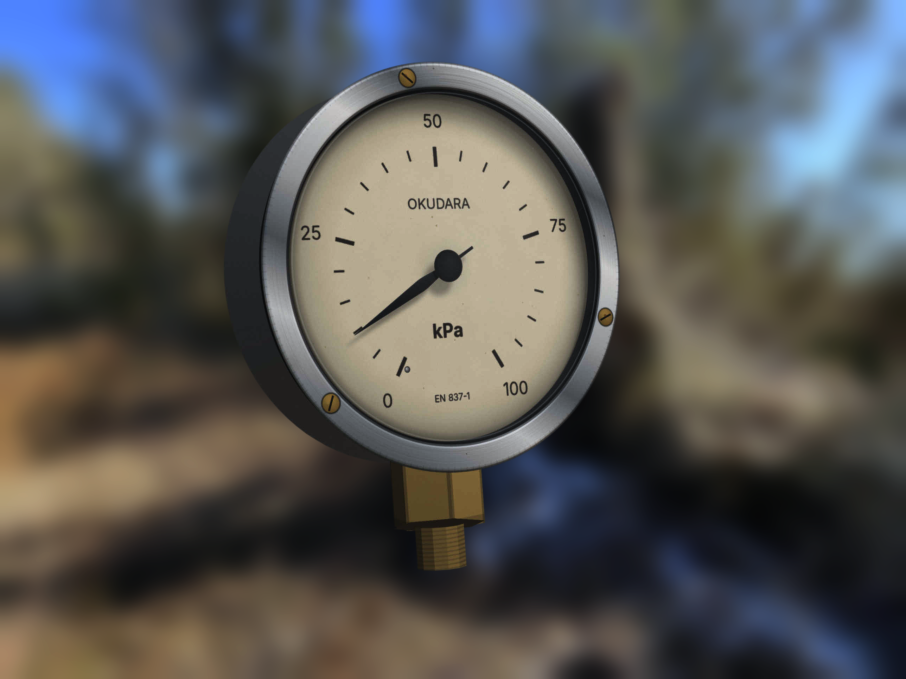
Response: 10 kPa
